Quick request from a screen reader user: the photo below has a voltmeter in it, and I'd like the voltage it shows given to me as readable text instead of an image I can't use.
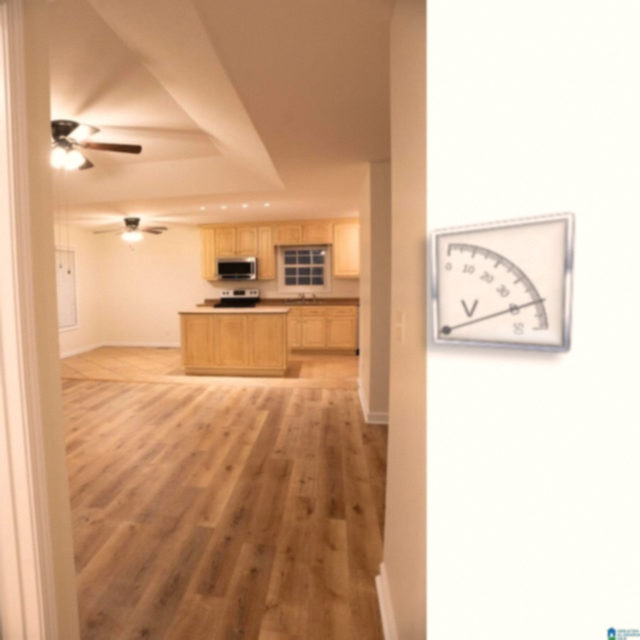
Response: 40 V
